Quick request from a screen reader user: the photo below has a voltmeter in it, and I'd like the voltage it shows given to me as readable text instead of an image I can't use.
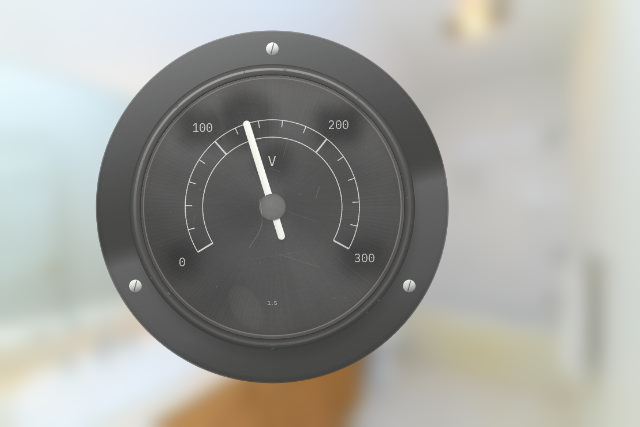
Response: 130 V
